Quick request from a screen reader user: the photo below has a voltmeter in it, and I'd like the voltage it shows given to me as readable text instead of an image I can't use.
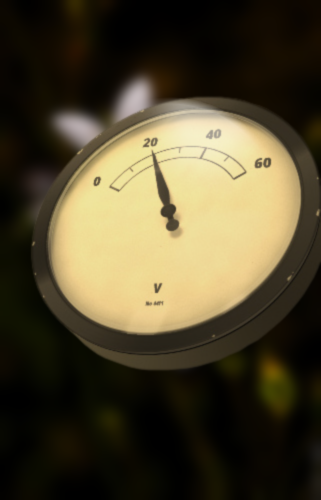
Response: 20 V
